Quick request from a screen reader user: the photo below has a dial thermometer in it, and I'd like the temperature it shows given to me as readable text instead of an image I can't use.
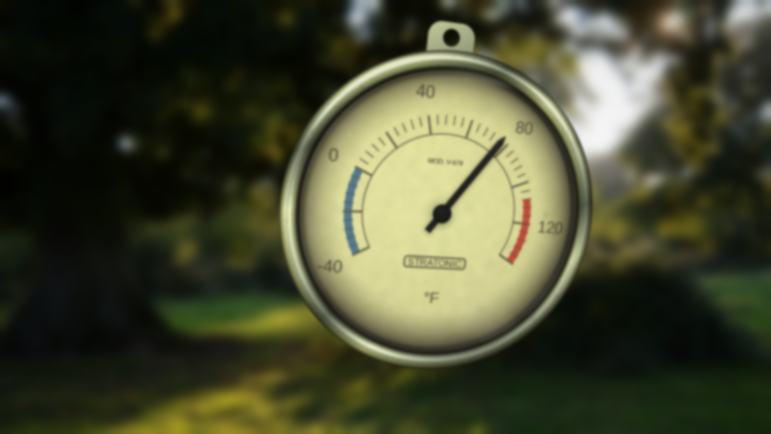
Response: 76 °F
